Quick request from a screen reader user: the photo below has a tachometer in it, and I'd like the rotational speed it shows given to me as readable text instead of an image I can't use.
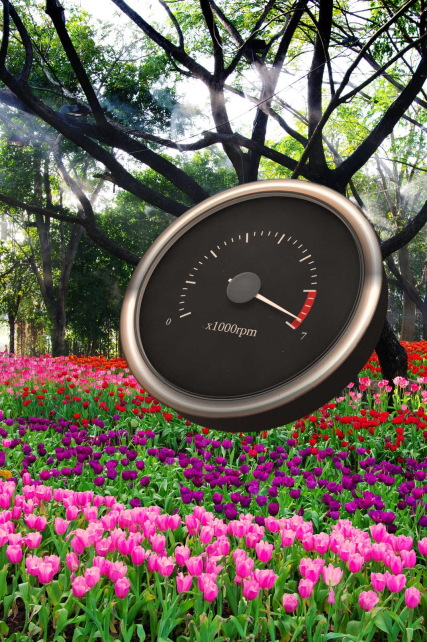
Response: 6800 rpm
